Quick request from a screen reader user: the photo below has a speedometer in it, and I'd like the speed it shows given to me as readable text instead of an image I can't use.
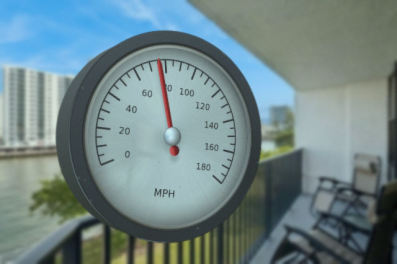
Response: 75 mph
